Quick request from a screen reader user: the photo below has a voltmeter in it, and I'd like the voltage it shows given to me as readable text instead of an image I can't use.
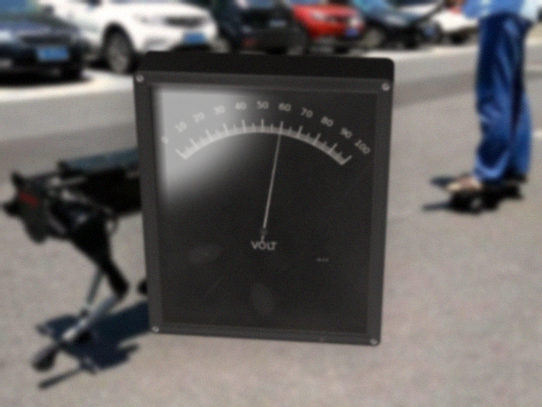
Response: 60 V
